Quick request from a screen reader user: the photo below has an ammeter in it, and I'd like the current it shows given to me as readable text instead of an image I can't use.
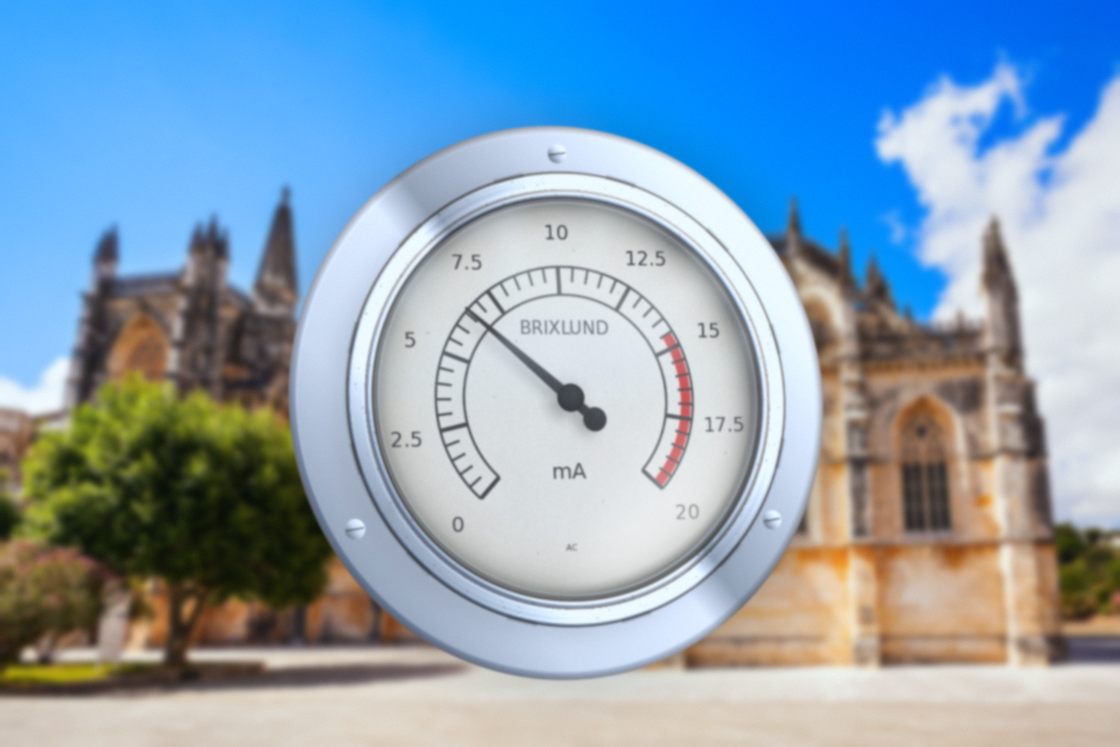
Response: 6.5 mA
